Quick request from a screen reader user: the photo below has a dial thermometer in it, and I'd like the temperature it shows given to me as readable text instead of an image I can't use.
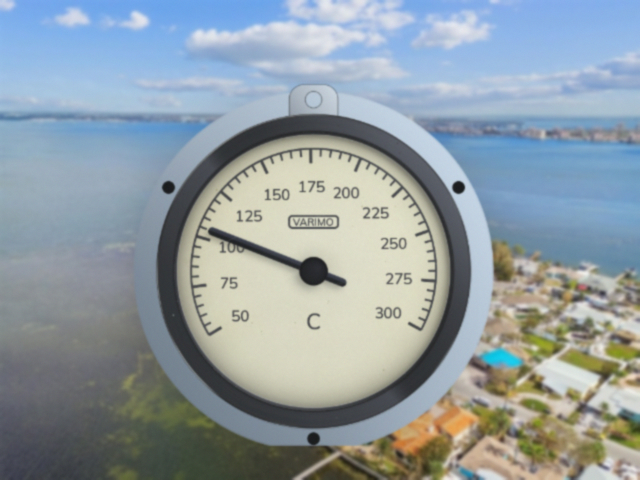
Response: 105 °C
